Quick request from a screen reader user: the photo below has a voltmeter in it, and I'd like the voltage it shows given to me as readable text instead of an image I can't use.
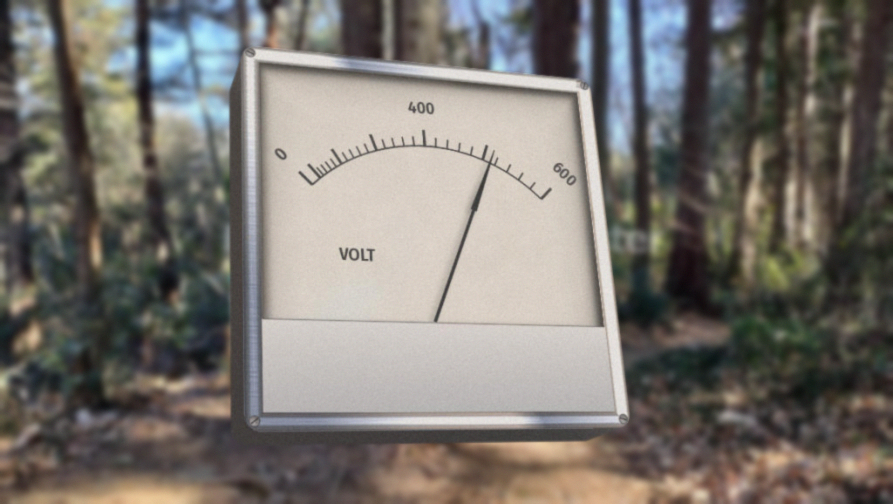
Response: 510 V
